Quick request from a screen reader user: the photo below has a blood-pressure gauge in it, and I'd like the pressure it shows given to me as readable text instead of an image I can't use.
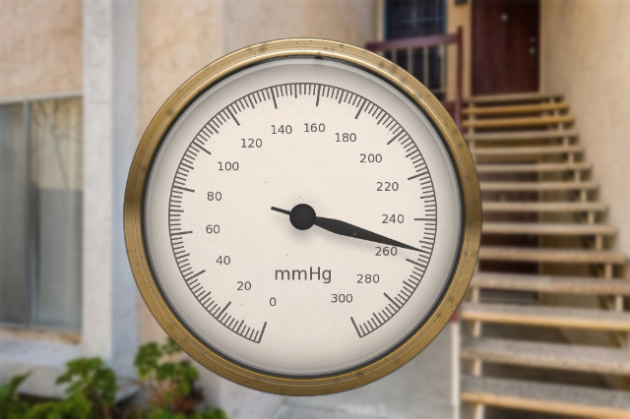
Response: 254 mmHg
